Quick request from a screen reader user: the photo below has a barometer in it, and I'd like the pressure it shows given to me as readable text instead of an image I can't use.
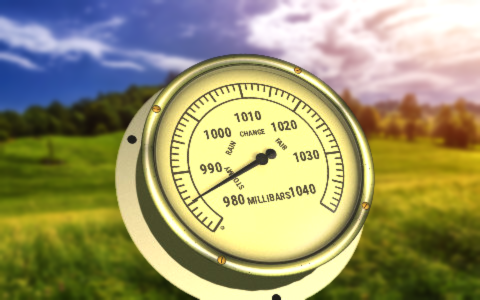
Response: 985 mbar
